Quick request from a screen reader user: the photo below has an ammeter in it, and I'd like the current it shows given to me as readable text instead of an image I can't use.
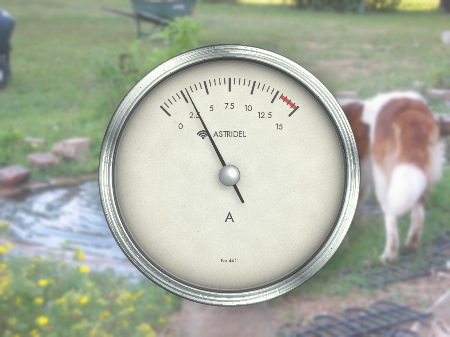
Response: 3 A
